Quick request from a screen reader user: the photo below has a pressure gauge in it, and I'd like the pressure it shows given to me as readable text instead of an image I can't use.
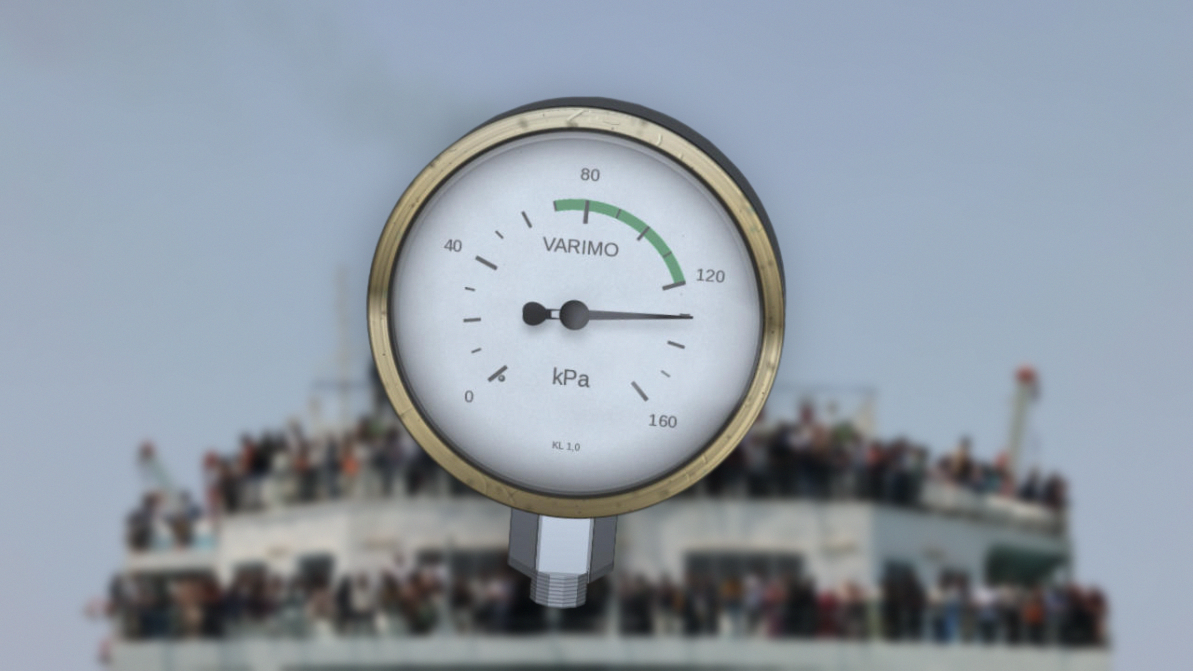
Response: 130 kPa
